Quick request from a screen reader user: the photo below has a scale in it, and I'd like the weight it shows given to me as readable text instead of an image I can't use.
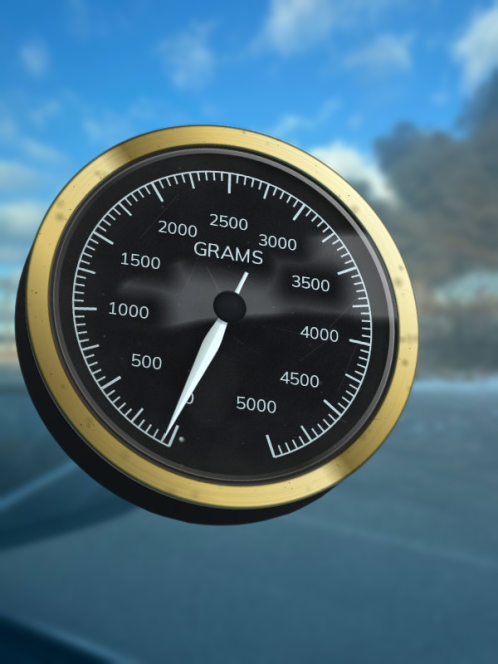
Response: 50 g
